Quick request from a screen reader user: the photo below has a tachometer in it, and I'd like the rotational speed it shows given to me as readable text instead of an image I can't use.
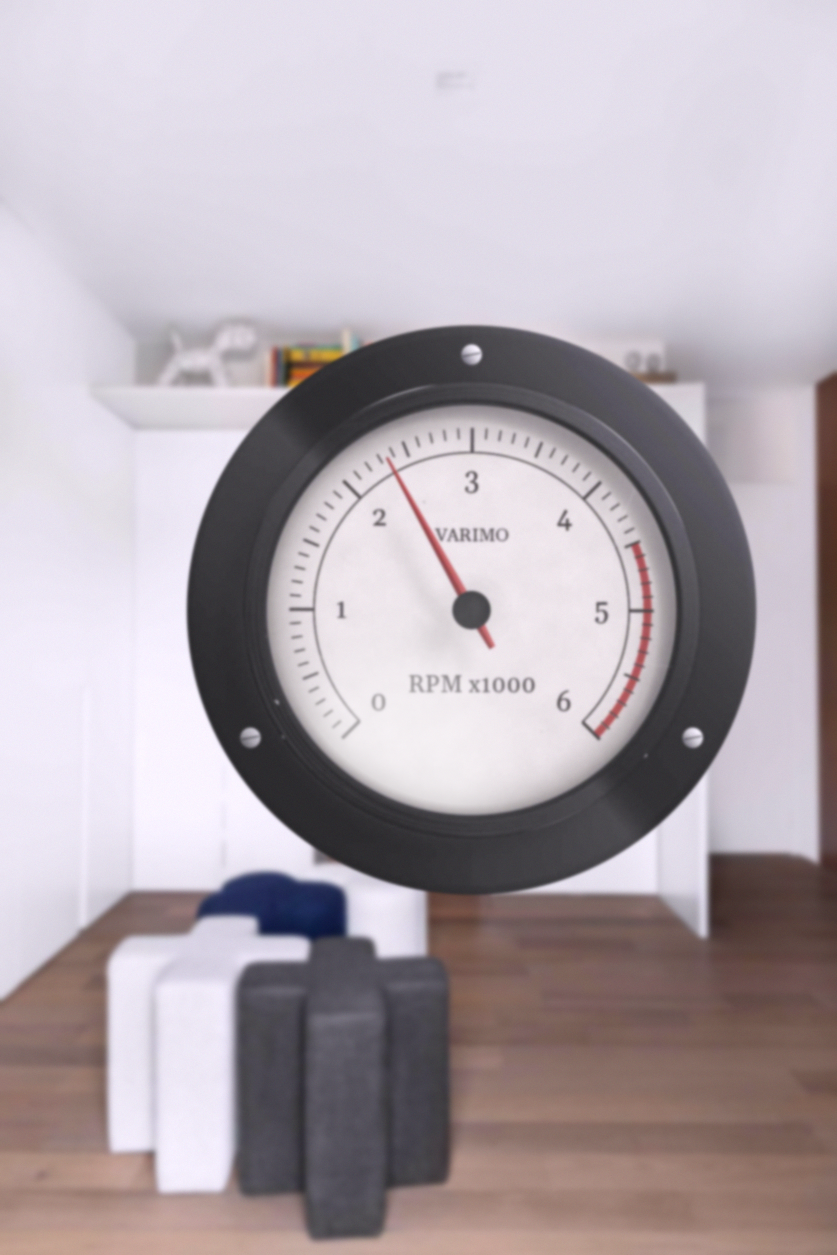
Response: 2350 rpm
